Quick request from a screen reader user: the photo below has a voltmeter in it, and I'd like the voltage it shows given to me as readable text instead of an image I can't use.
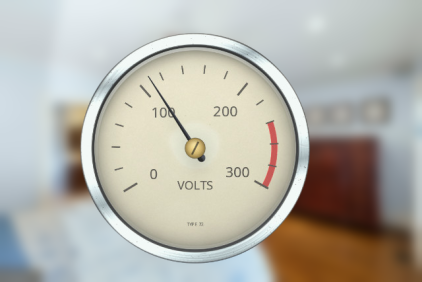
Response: 110 V
